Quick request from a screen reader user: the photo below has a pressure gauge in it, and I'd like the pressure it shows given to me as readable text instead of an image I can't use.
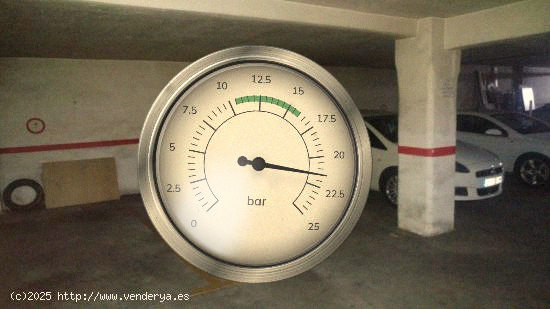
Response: 21.5 bar
